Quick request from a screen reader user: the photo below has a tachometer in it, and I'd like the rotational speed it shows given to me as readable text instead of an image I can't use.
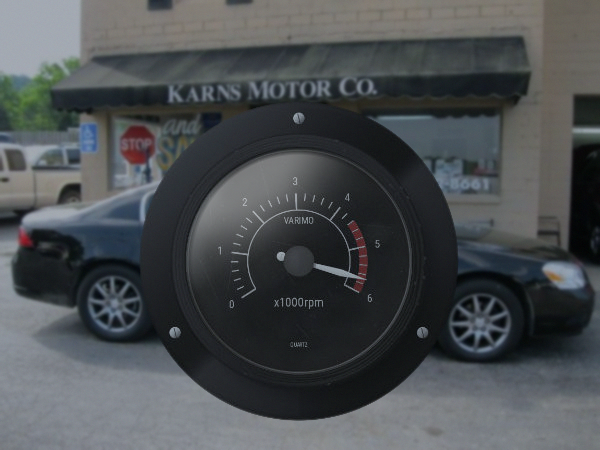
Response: 5700 rpm
